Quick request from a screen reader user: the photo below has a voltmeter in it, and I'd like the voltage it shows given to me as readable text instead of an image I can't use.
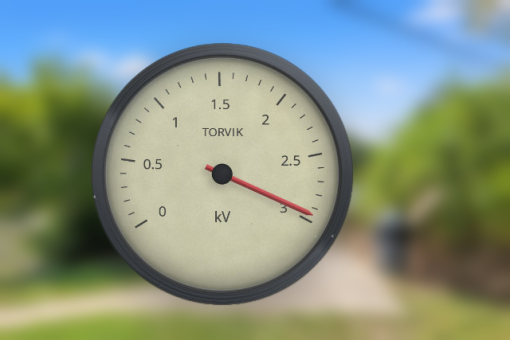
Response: 2.95 kV
